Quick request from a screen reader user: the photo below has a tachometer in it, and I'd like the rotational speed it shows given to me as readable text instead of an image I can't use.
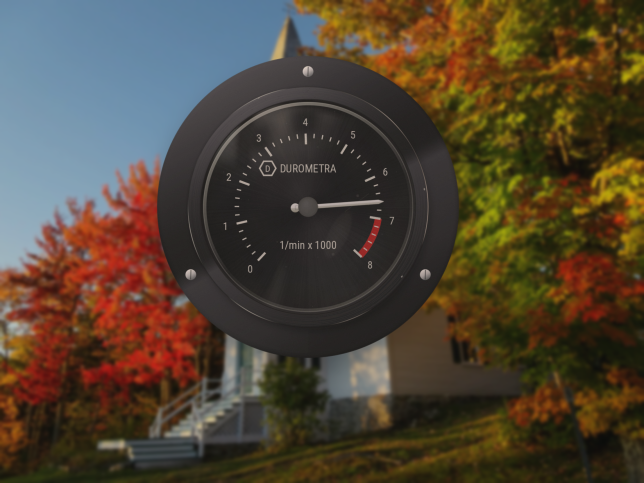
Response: 6600 rpm
